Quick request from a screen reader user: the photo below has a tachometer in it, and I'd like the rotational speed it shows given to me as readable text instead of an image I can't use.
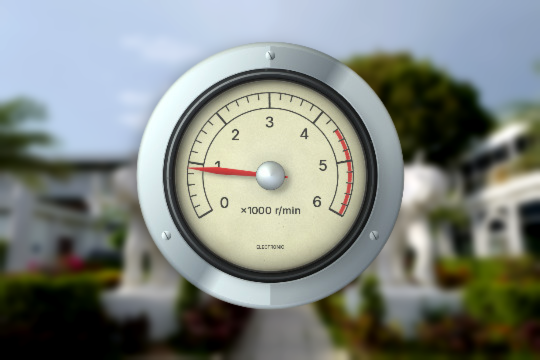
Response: 900 rpm
